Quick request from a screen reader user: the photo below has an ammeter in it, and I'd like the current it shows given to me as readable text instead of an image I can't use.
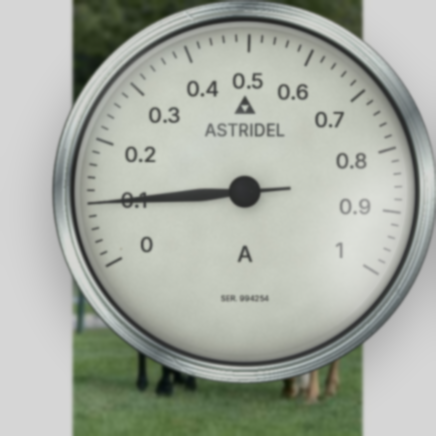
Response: 0.1 A
